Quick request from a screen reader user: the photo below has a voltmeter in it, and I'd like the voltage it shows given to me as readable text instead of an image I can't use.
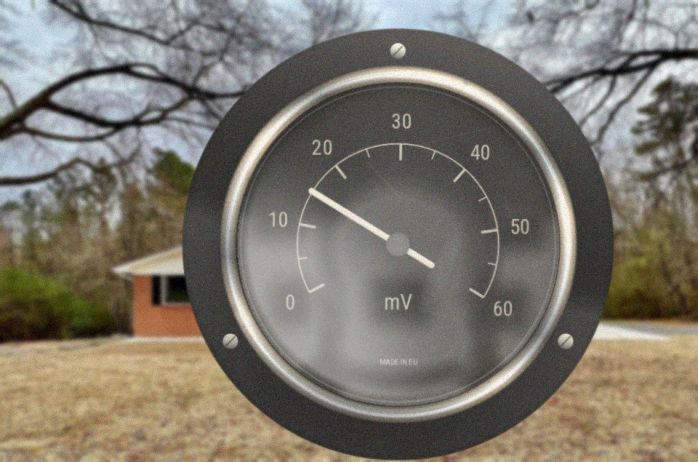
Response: 15 mV
